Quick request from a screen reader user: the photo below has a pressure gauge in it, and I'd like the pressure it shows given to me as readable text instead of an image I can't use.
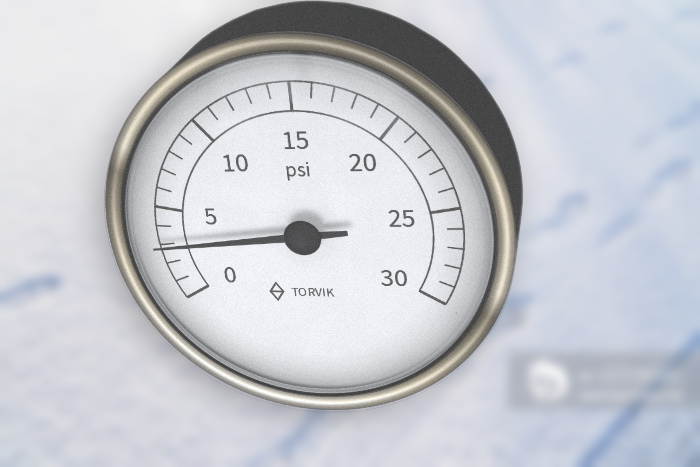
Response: 3 psi
